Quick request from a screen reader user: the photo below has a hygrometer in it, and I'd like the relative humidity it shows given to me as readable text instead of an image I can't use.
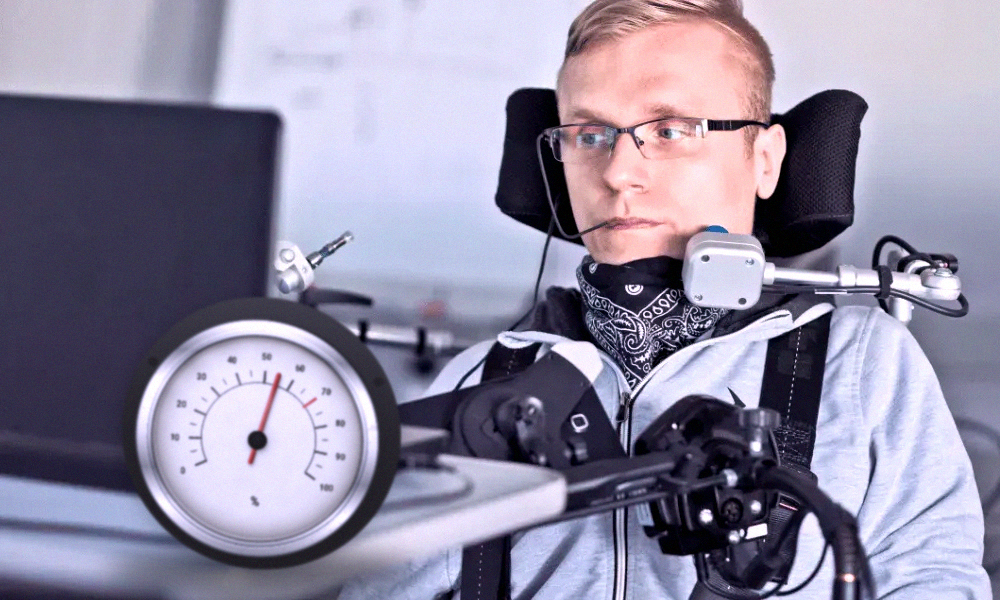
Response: 55 %
